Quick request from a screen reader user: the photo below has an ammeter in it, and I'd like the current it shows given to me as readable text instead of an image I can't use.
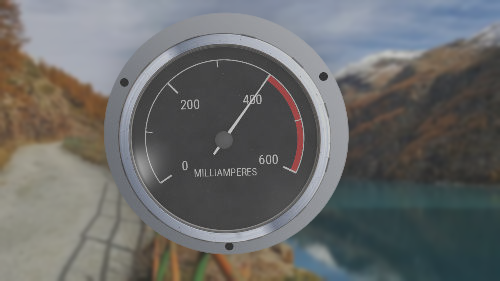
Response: 400 mA
